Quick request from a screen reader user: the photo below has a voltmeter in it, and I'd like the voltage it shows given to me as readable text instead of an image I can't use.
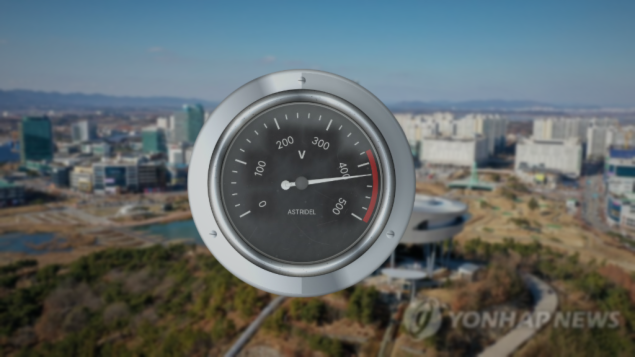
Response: 420 V
